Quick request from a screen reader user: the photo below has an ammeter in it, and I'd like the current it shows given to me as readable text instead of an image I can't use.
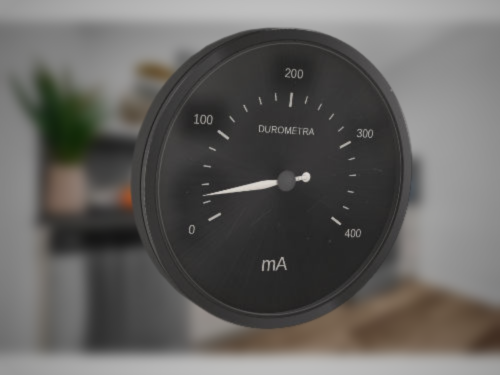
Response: 30 mA
